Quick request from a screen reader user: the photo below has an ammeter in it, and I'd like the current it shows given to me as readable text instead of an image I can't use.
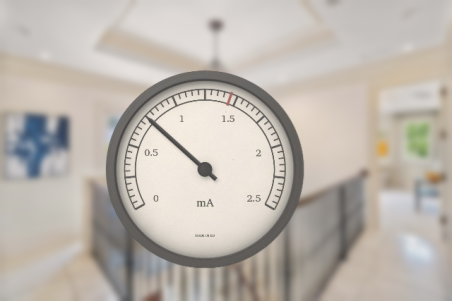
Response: 0.75 mA
